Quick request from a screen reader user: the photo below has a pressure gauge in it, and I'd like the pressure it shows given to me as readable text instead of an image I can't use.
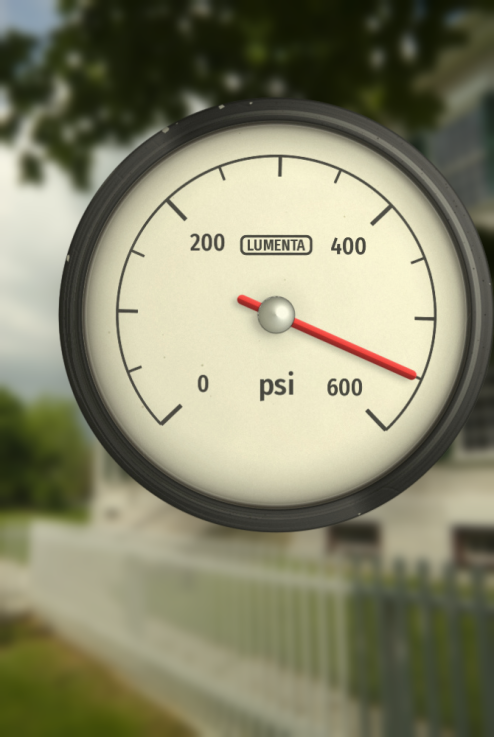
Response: 550 psi
